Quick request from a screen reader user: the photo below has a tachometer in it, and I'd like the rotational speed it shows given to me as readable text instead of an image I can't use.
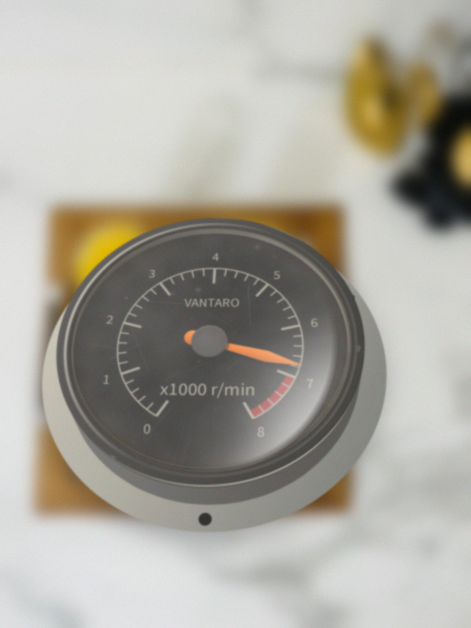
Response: 6800 rpm
